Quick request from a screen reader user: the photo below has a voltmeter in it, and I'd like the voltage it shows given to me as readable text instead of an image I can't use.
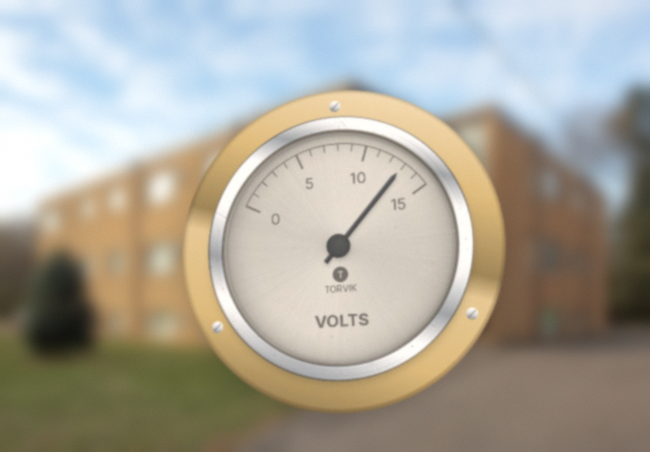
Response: 13 V
